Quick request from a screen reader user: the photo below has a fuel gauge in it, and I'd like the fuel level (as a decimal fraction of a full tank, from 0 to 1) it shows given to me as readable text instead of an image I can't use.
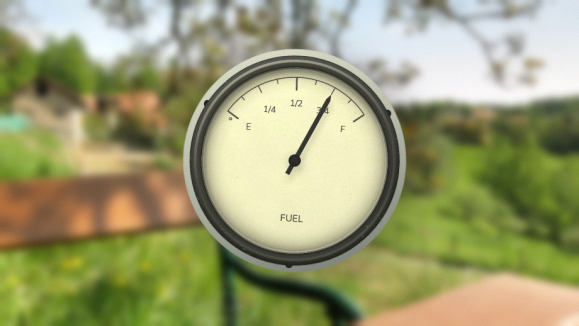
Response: 0.75
